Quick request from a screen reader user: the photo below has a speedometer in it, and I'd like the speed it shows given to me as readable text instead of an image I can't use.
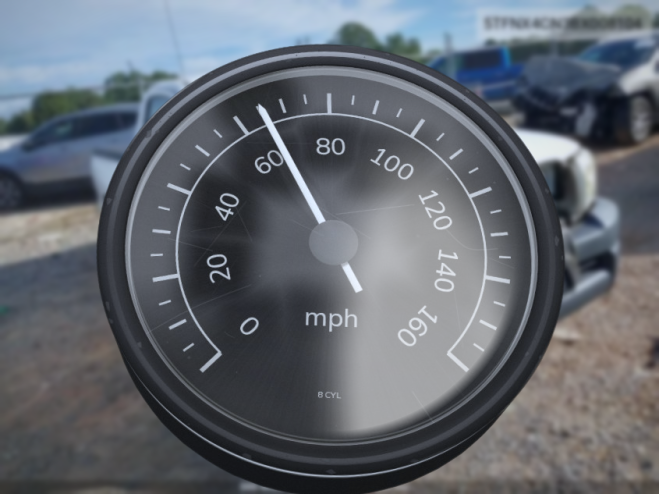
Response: 65 mph
